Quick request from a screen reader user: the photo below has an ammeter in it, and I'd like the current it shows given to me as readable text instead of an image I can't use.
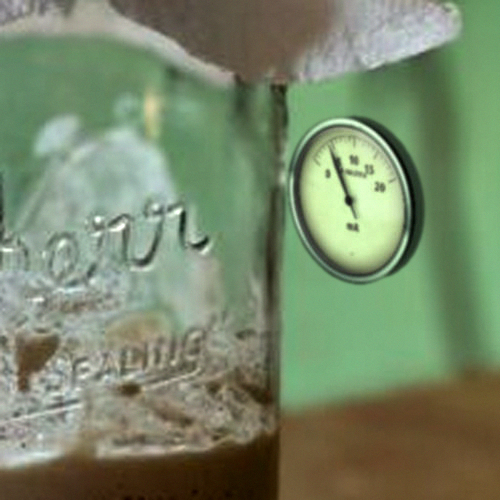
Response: 5 mA
